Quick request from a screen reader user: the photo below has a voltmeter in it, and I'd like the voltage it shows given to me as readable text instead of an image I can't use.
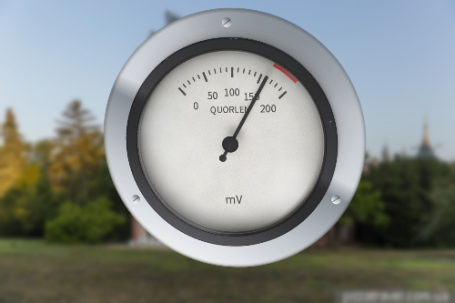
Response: 160 mV
